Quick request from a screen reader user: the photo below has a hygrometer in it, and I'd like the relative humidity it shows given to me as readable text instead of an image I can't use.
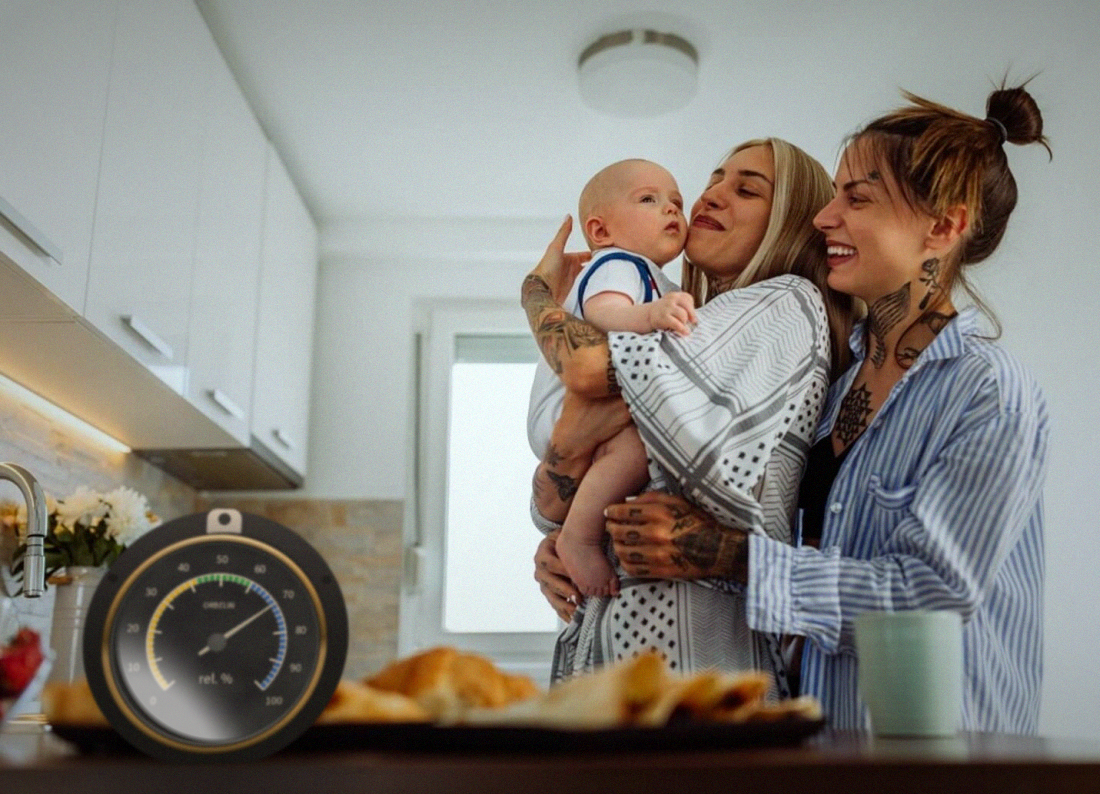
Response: 70 %
